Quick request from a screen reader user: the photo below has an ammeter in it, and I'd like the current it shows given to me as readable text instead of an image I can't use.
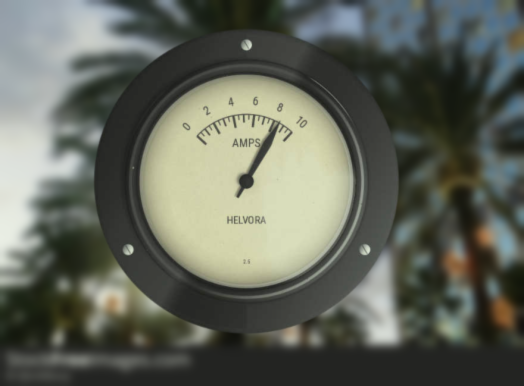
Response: 8.5 A
